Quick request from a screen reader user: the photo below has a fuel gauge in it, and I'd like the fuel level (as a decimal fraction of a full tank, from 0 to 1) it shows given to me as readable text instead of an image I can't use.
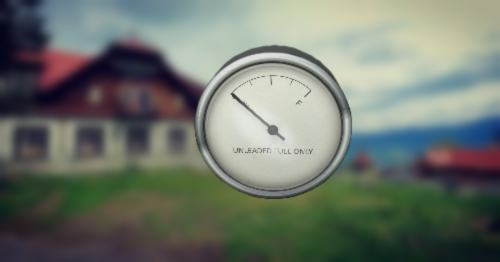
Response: 0
